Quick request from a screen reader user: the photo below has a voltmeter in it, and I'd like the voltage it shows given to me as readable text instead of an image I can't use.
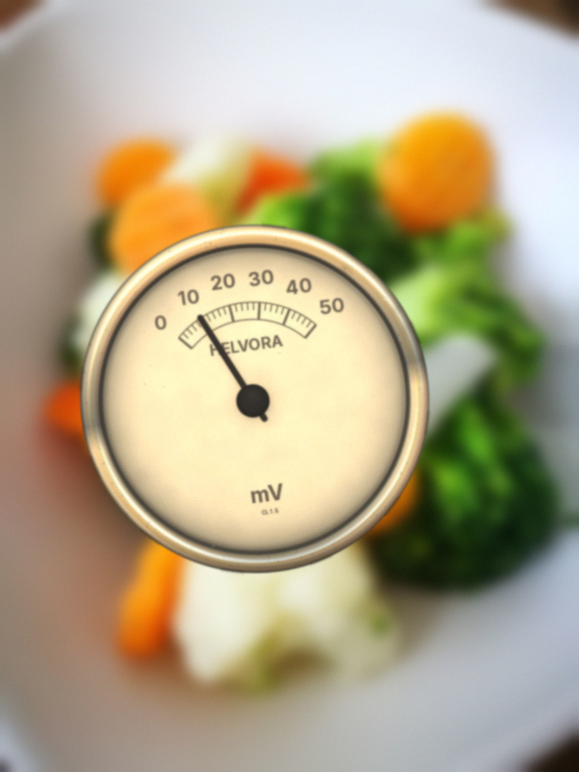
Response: 10 mV
